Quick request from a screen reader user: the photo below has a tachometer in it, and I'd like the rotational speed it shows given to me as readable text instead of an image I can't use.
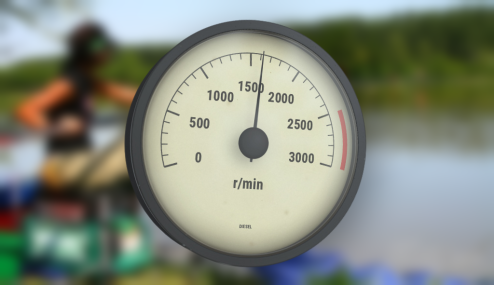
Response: 1600 rpm
